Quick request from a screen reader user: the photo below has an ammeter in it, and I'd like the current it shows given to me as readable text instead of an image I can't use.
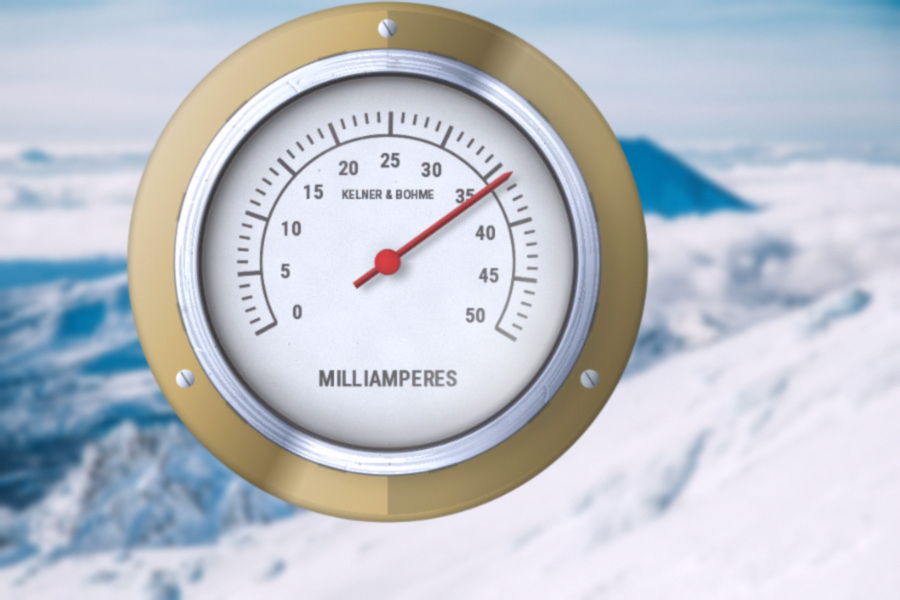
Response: 36 mA
